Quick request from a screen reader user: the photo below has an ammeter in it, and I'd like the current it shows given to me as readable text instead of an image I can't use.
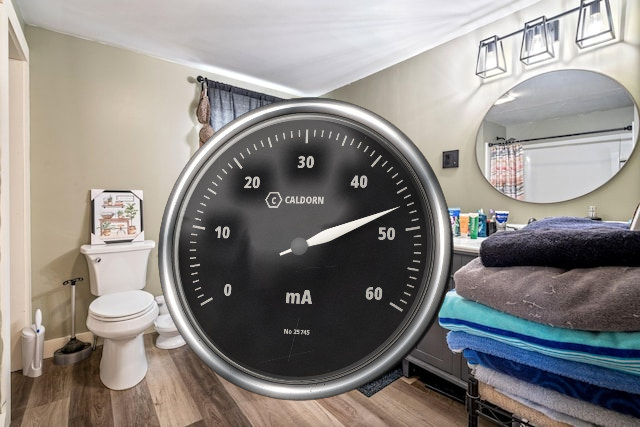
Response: 47 mA
